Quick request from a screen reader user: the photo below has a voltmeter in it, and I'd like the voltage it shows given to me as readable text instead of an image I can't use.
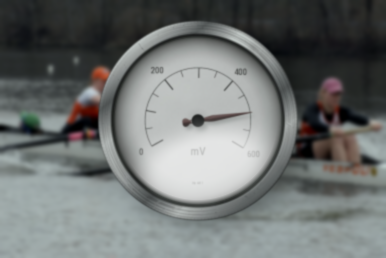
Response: 500 mV
